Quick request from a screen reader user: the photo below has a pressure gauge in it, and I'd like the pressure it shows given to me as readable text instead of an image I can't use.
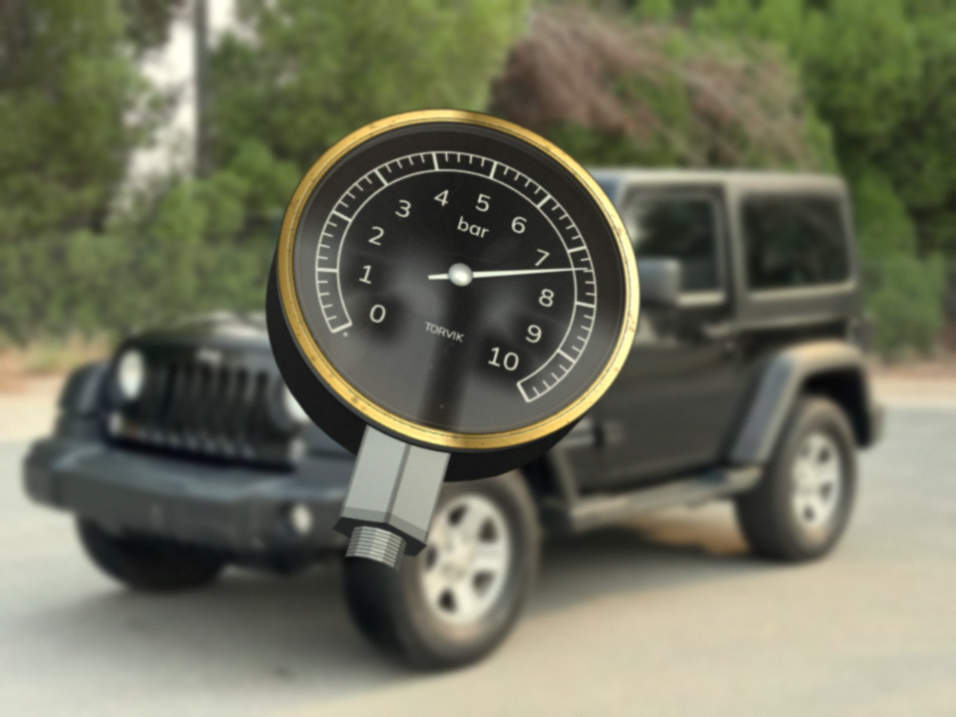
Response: 7.4 bar
